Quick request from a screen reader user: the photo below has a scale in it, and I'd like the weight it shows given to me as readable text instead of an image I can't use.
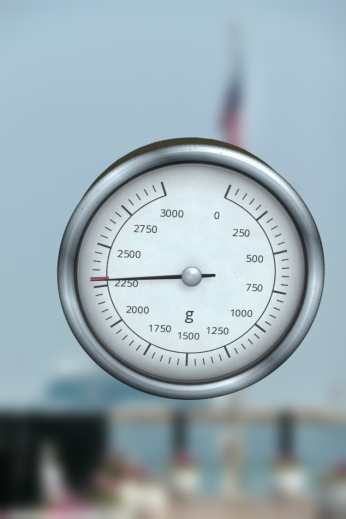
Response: 2300 g
